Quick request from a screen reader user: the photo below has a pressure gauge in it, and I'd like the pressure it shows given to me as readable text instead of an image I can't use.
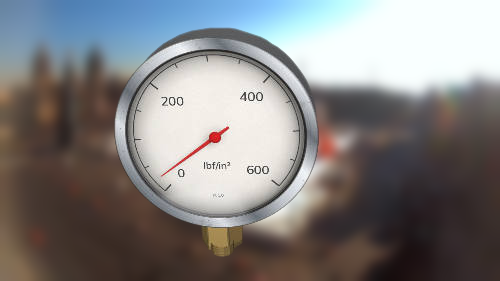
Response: 25 psi
